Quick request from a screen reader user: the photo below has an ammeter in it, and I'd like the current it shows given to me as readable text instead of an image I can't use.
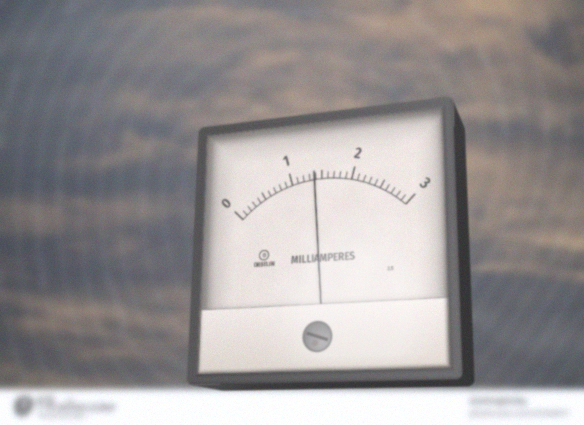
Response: 1.4 mA
